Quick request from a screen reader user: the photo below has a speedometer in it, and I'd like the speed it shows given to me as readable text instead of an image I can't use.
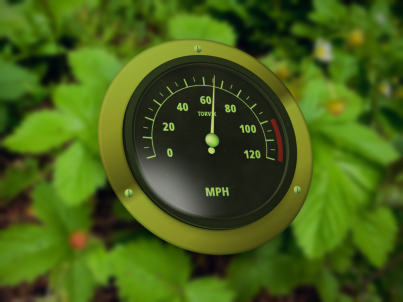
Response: 65 mph
